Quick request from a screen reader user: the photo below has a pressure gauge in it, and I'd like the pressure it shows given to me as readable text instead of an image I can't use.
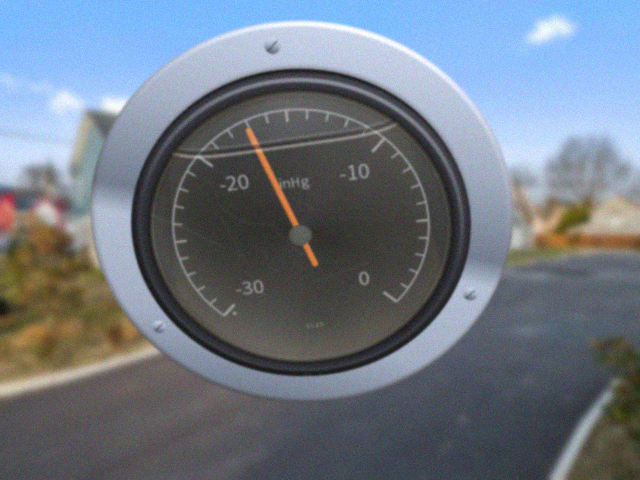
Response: -17 inHg
